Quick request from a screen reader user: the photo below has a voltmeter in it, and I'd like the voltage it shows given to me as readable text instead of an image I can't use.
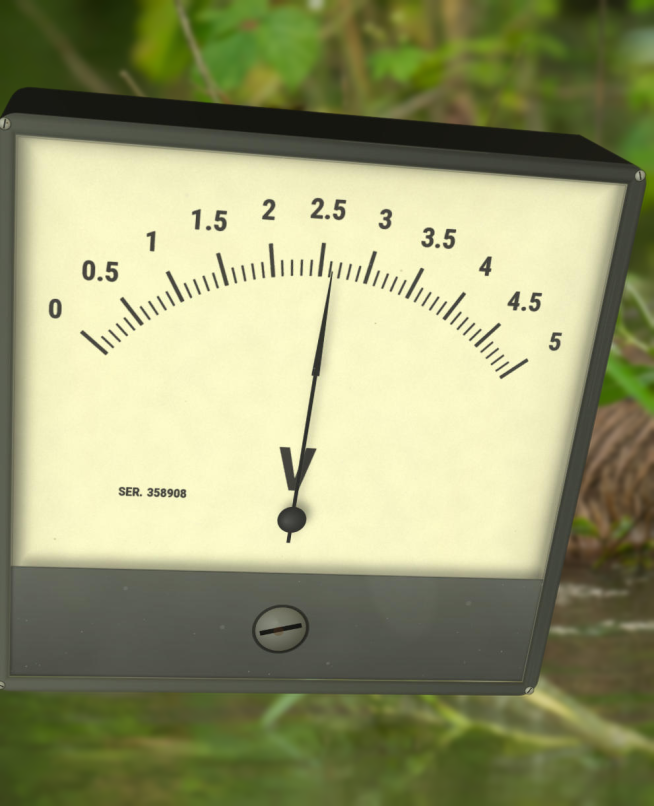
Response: 2.6 V
